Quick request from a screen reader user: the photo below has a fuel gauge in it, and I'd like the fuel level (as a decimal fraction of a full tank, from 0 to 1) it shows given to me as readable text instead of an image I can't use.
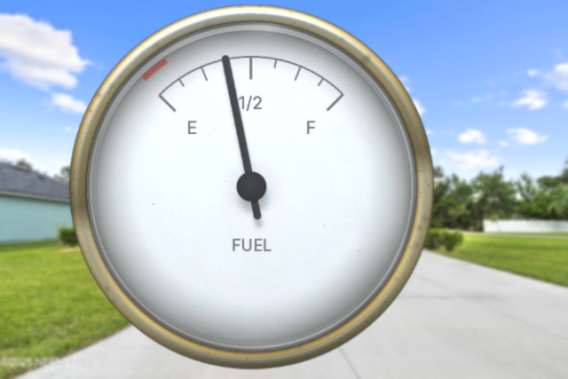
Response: 0.375
